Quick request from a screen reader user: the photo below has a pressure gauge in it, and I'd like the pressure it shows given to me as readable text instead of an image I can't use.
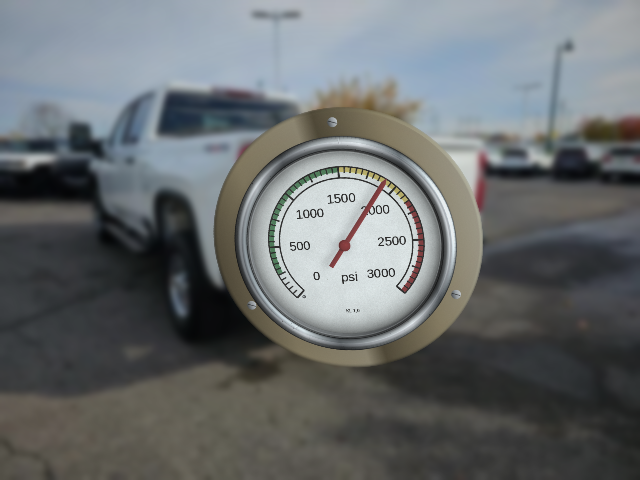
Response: 1900 psi
